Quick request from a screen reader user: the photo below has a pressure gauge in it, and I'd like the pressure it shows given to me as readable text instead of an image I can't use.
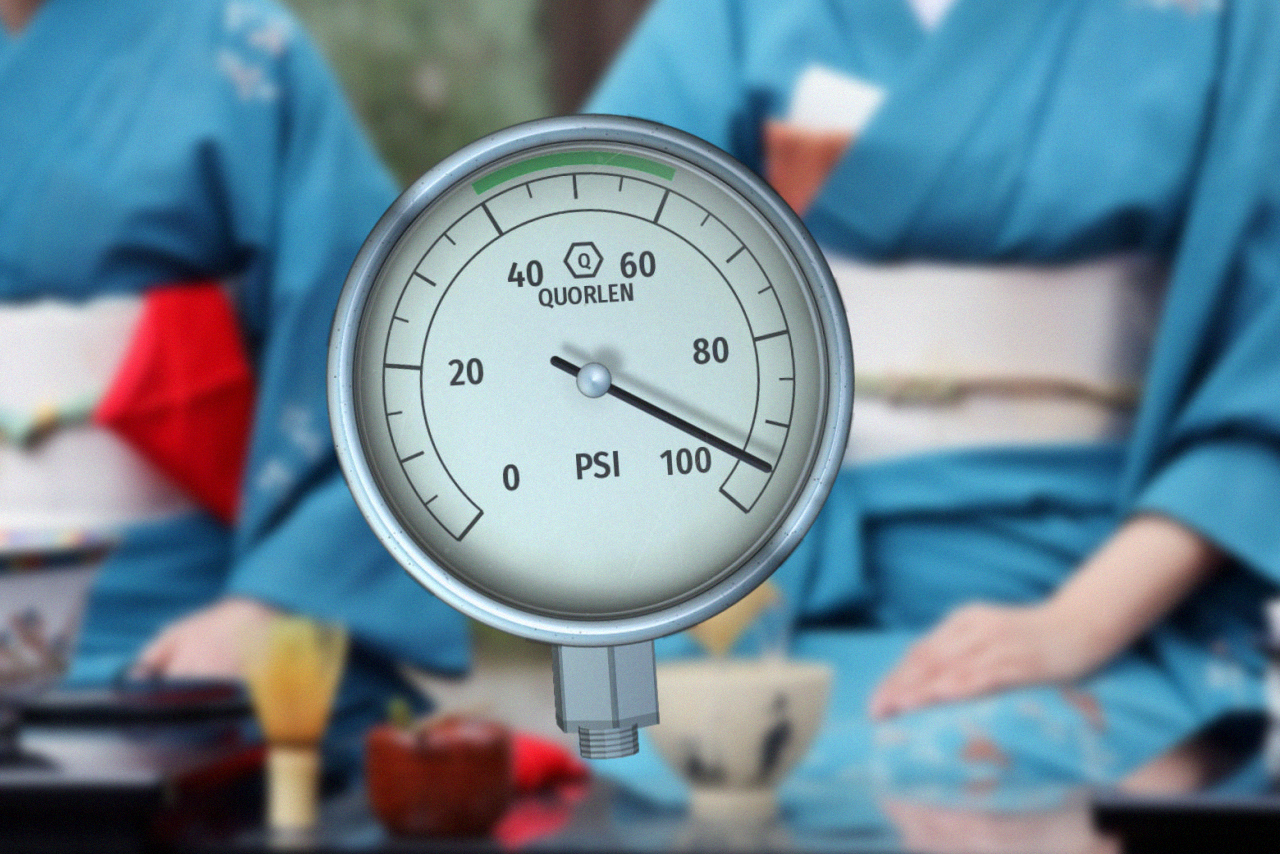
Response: 95 psi
